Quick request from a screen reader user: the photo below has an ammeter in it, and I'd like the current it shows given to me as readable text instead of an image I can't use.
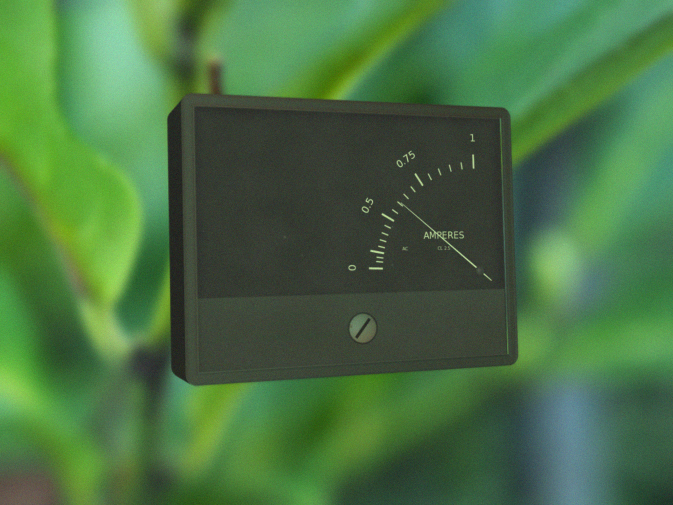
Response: 0.6 A
